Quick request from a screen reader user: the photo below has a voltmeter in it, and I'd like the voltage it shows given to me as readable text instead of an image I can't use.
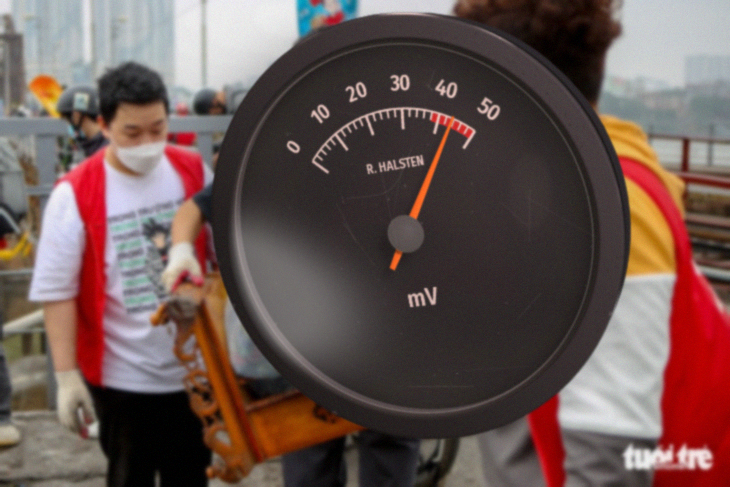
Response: 44 mV
